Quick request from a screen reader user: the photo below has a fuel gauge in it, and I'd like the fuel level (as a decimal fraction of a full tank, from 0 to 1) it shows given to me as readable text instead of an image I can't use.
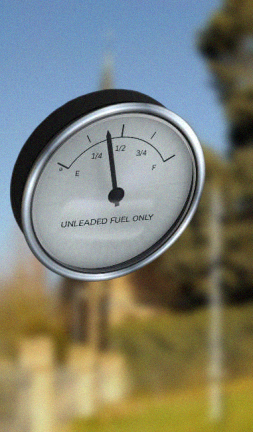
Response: 0.375
